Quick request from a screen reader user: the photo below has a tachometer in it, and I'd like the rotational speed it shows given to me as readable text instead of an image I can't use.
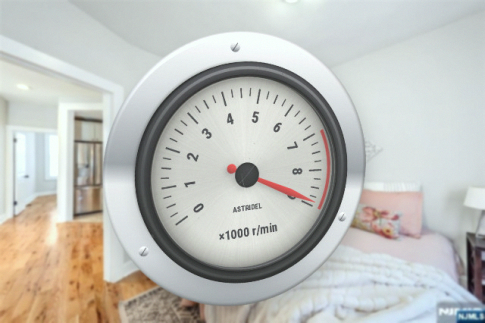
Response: 8875 rpm
